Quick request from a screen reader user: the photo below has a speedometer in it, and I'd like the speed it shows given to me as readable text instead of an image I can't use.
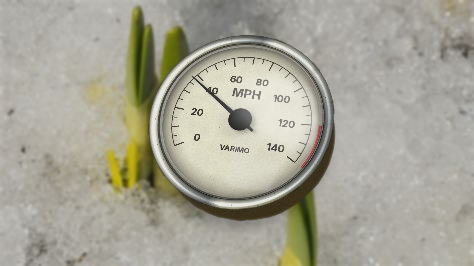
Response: 37.5 mph
